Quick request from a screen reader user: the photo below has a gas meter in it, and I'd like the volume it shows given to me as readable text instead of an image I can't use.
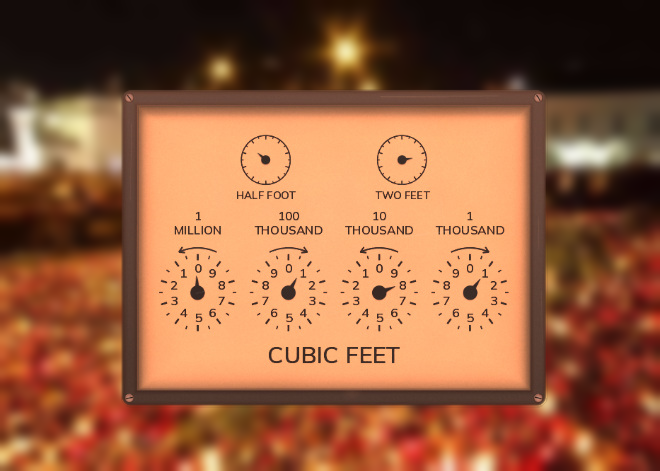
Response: 8100 ft³
